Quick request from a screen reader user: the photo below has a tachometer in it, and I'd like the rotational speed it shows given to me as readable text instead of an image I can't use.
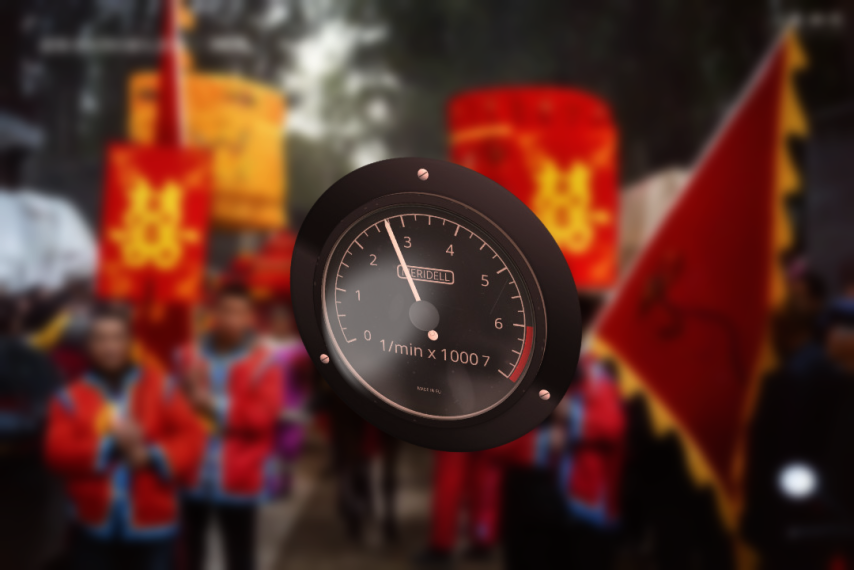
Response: 2750 rpm
